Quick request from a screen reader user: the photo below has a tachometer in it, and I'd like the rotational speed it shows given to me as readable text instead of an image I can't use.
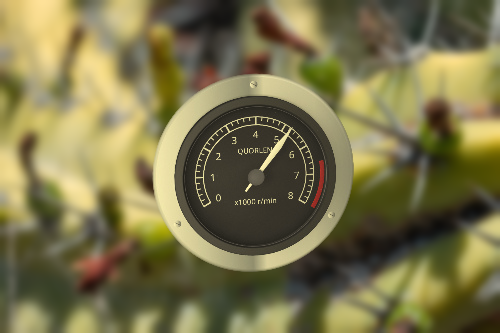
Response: 5200 rpm
